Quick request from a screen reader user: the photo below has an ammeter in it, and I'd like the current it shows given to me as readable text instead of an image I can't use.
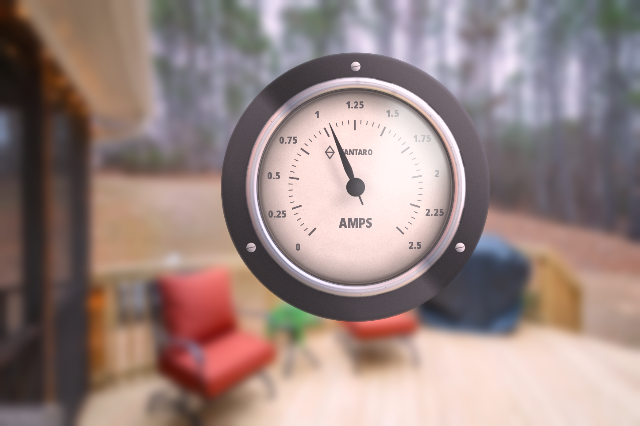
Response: 1.05 A
